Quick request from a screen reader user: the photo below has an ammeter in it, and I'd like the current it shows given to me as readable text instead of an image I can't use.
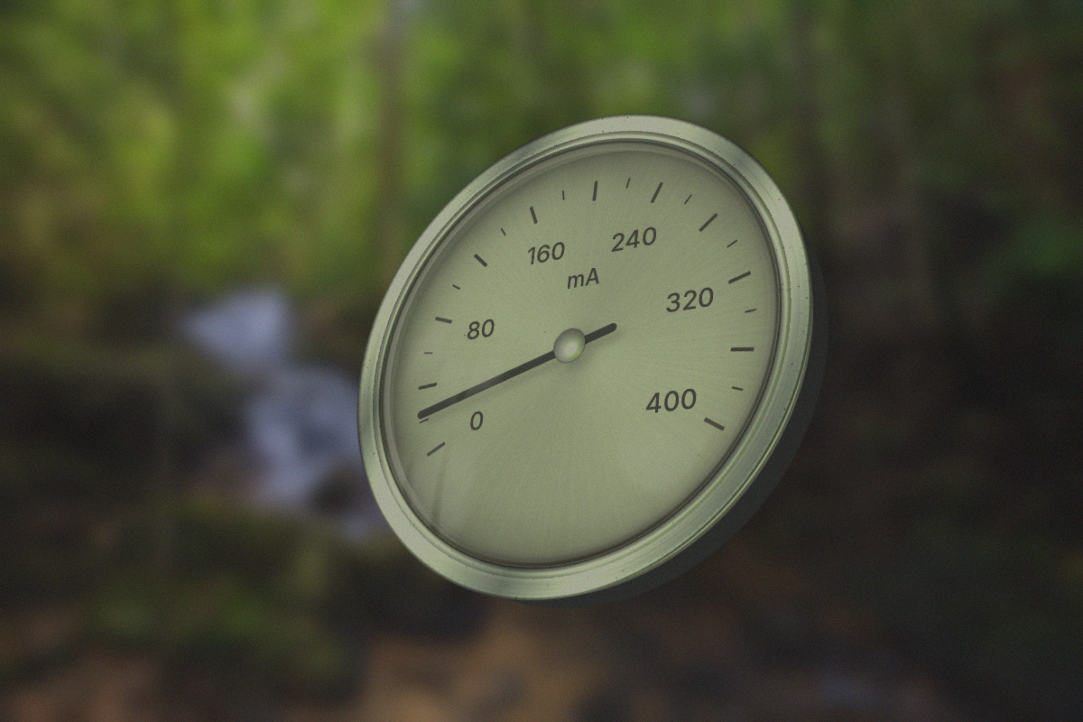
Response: 20 mA
